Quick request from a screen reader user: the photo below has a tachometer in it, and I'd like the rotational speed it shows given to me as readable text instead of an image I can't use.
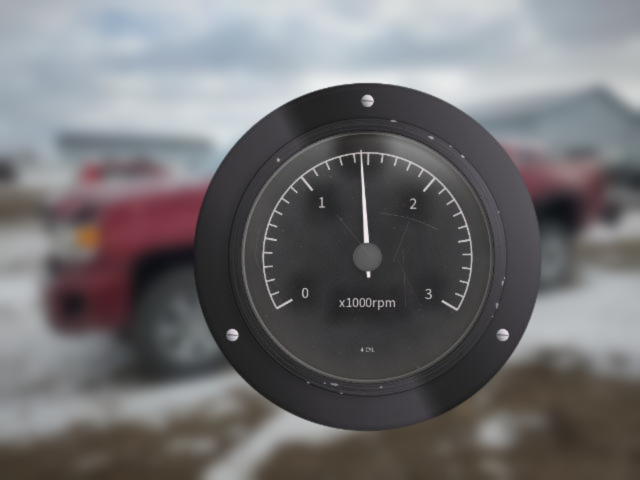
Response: 1450 rpm
